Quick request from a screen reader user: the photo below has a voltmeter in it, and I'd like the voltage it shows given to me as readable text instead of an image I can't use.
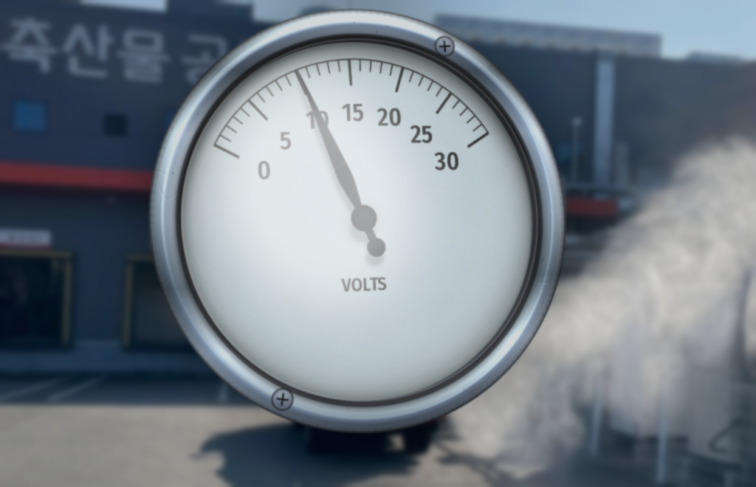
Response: 10 V
